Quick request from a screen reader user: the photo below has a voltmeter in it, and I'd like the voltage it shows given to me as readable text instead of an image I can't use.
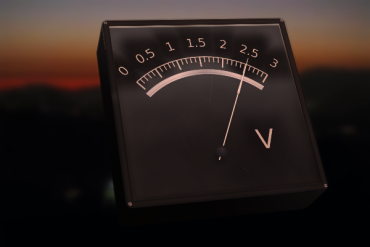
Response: 2.5 V
